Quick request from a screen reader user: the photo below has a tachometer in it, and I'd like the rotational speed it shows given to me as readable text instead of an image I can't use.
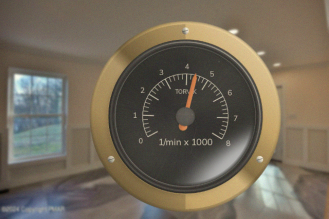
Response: 4400 rpm
